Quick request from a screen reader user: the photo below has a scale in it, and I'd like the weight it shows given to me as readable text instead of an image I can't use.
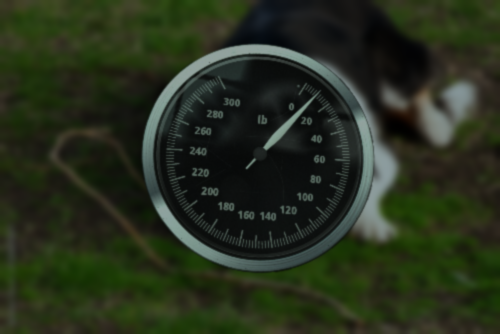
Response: 10 lb
